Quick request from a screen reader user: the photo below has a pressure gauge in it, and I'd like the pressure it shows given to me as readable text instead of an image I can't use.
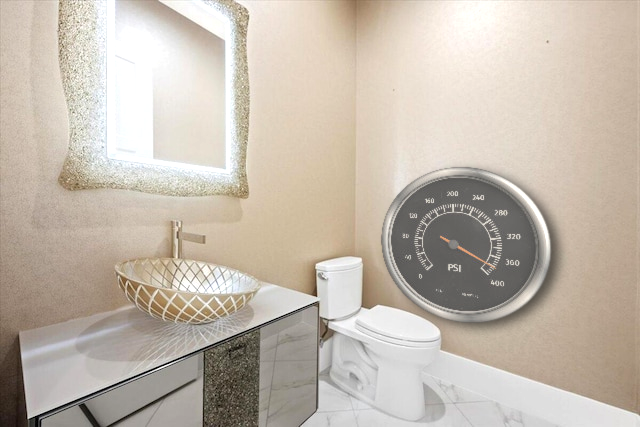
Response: 380 psi
